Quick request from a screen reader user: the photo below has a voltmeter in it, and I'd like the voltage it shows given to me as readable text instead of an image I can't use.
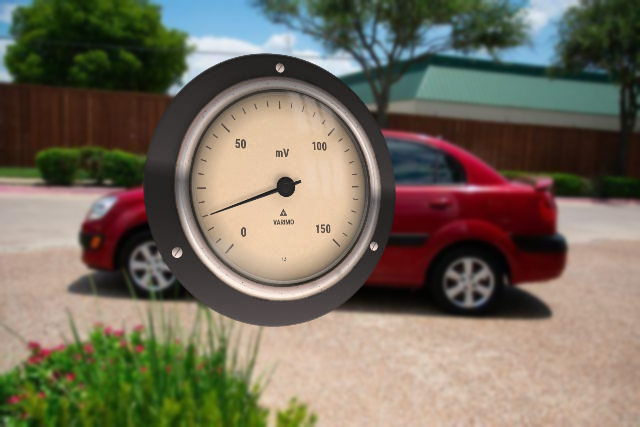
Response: 15 mV
